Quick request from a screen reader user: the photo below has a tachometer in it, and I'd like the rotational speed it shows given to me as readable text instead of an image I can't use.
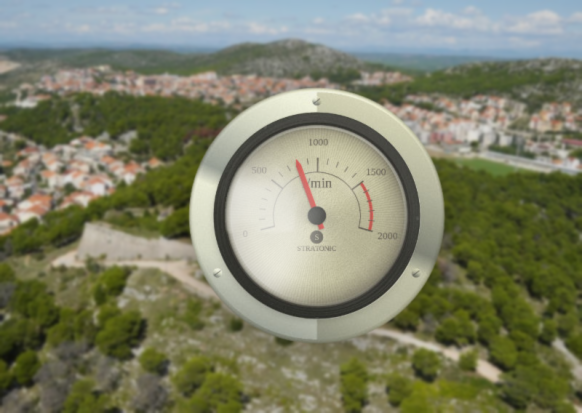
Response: 800 rpm
